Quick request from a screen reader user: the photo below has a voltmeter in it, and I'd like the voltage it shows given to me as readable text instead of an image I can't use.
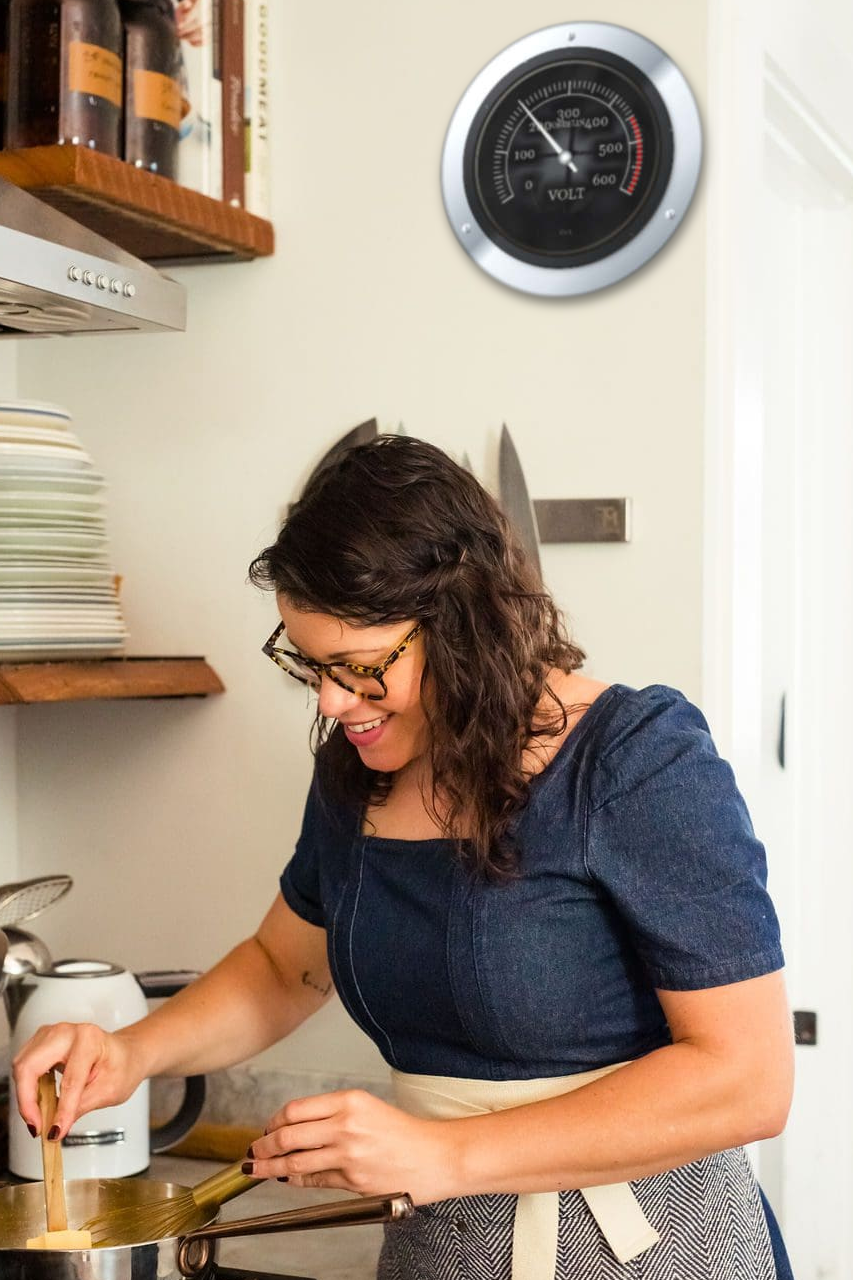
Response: 200 V
